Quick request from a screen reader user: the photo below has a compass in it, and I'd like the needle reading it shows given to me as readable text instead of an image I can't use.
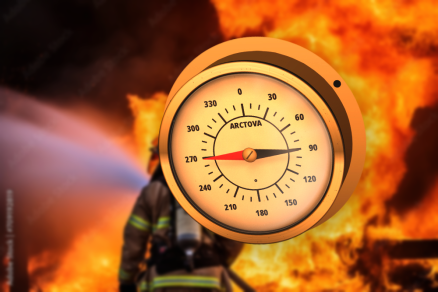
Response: 270 °
